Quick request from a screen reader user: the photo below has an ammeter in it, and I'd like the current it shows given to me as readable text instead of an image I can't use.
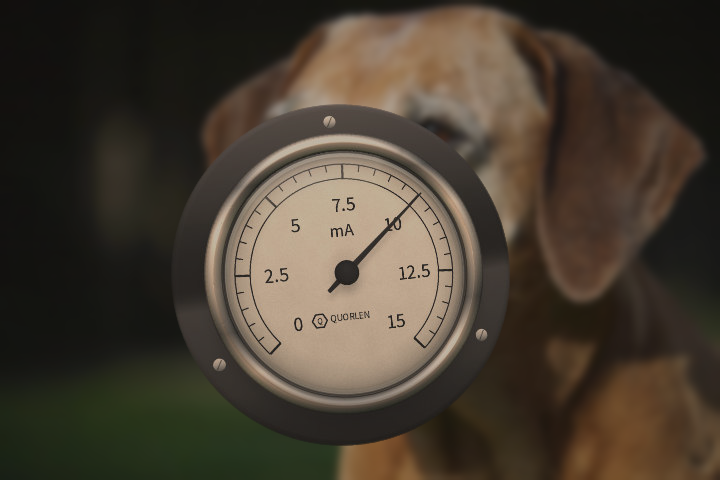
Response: 10 mA
